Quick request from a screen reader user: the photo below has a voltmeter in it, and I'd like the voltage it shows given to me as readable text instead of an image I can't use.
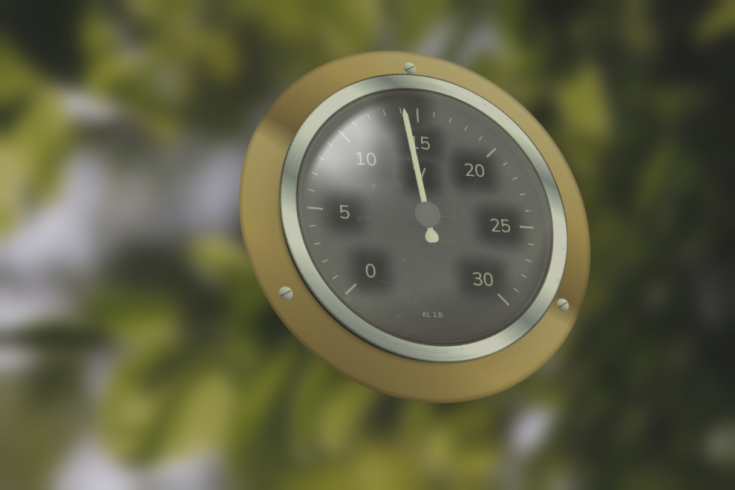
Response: 14 V
